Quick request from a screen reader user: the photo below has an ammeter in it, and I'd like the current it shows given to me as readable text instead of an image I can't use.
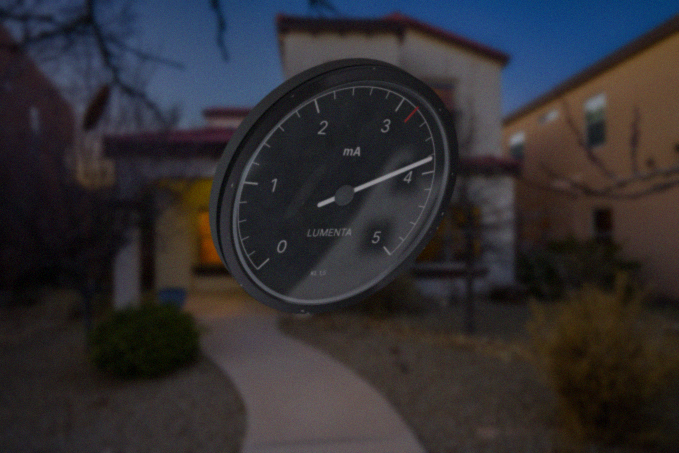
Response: 3.8 mA
